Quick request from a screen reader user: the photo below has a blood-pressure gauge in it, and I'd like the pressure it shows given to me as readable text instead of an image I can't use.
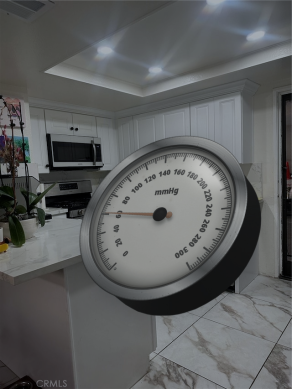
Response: 60 mmHg
